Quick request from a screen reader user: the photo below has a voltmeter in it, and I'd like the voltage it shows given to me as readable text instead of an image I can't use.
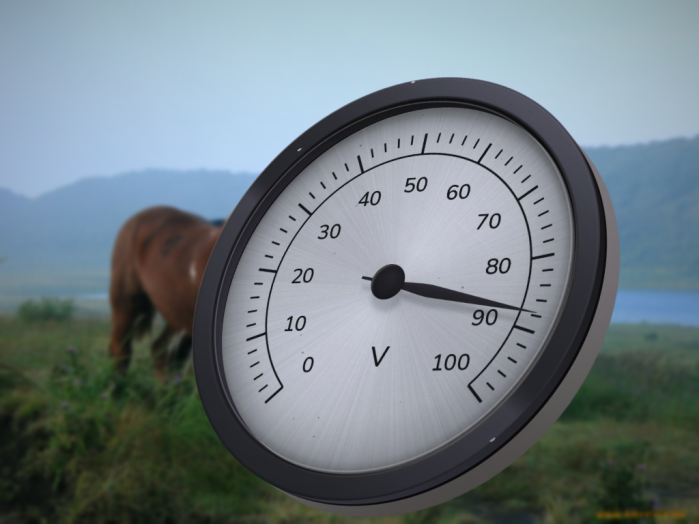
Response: 88 V
